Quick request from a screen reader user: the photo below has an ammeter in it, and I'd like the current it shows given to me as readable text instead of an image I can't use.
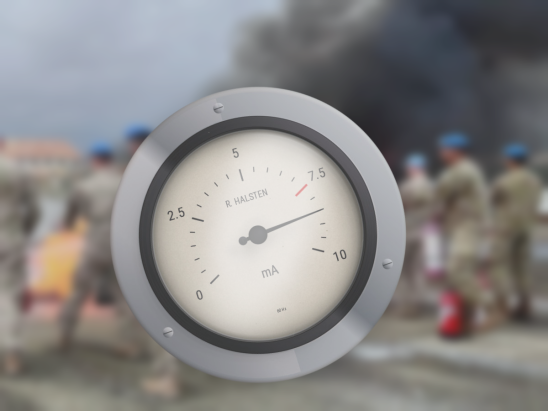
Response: 8.5 mA
